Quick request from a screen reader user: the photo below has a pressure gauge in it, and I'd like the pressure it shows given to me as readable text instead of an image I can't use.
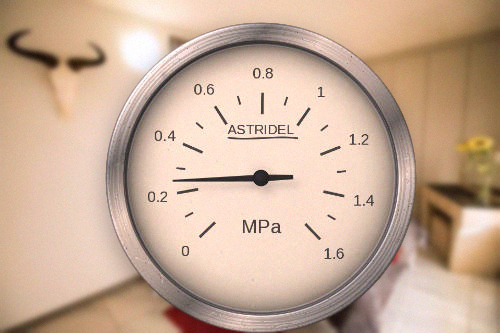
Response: 0.25 MPa
